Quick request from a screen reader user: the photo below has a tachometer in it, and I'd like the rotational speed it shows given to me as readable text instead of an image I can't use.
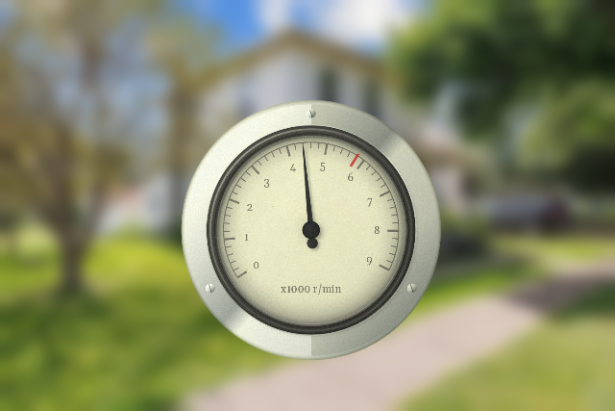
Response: 4400 rpm
